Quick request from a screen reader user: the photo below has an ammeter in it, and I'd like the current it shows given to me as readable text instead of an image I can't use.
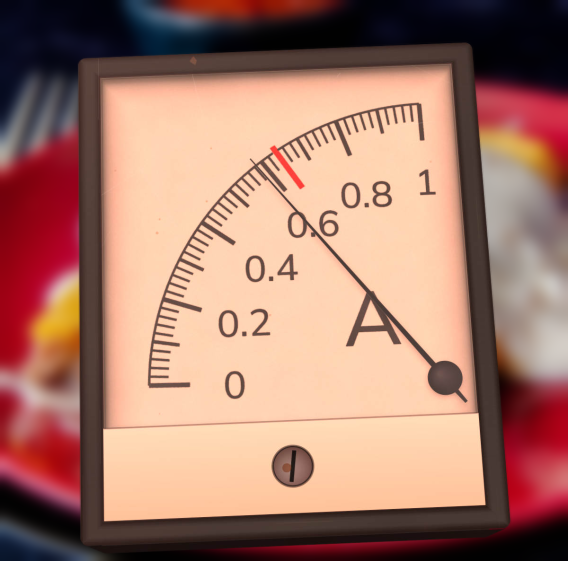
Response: 0.58 A
